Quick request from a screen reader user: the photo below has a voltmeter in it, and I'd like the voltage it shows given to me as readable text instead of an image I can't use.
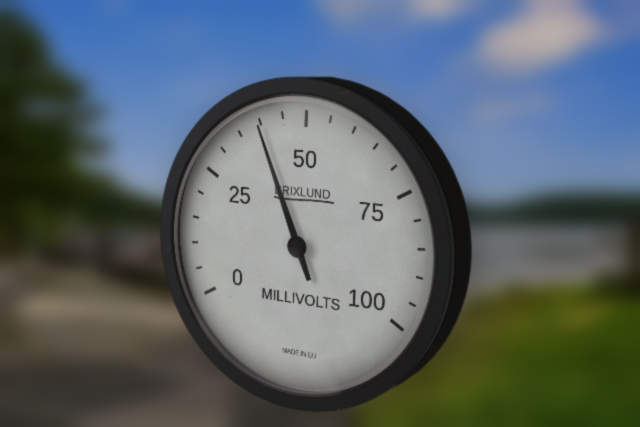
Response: 40 mV
